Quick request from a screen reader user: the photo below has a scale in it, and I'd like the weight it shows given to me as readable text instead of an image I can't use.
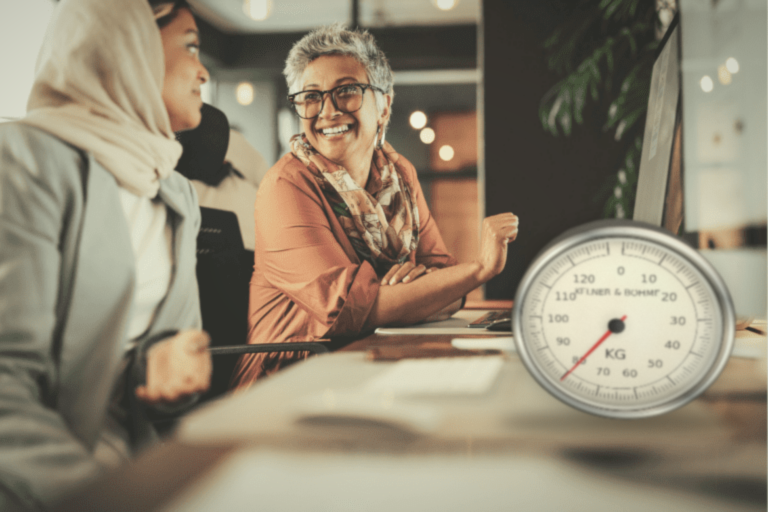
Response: 80 kg
